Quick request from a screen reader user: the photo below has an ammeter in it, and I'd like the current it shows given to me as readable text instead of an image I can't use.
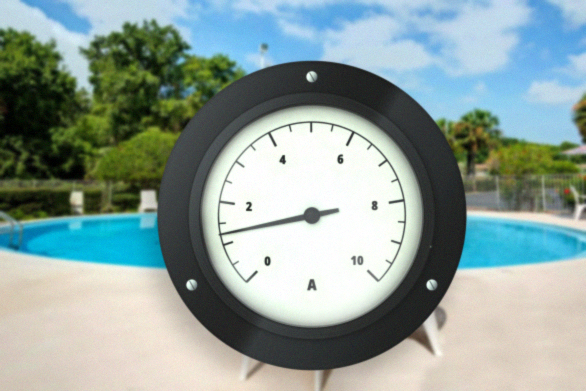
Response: 1.25 A
